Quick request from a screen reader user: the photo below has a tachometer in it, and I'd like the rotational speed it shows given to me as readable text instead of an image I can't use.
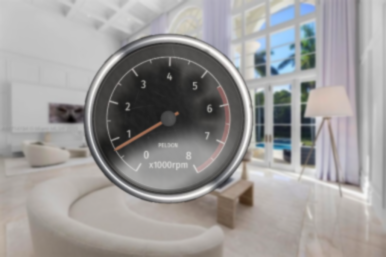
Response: 750 rpm
